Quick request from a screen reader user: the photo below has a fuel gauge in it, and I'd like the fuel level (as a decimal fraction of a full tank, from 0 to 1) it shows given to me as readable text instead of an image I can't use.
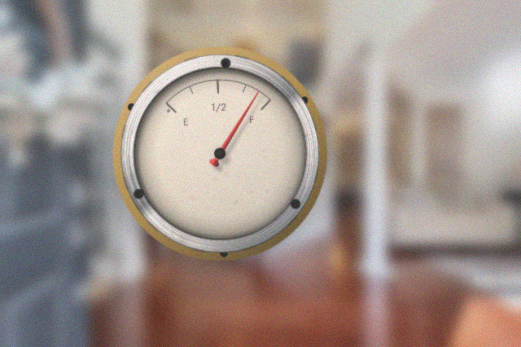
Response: 0.875
